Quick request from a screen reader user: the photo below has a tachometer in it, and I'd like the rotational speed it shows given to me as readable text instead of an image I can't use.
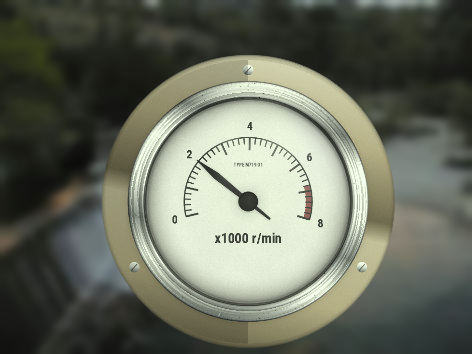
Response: 2000 rpm
